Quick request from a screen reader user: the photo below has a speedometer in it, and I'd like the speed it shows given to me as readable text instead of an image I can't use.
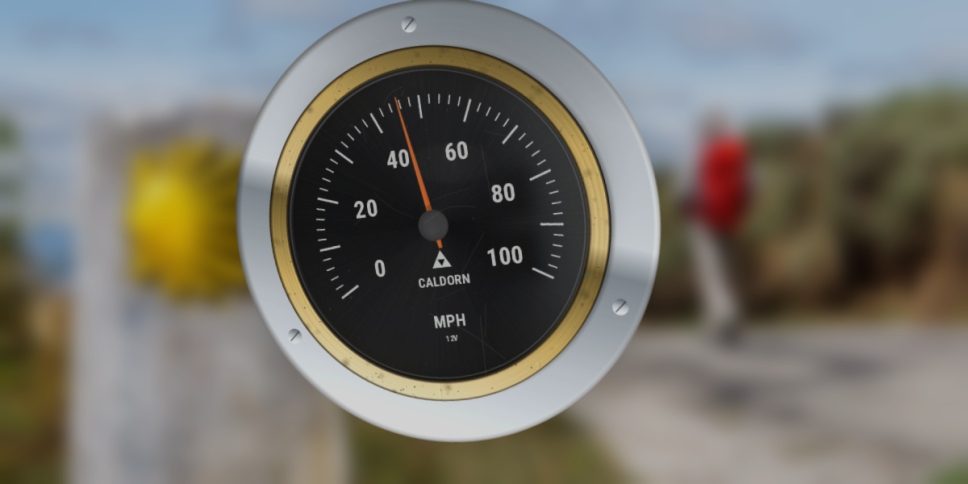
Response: 46 mph
